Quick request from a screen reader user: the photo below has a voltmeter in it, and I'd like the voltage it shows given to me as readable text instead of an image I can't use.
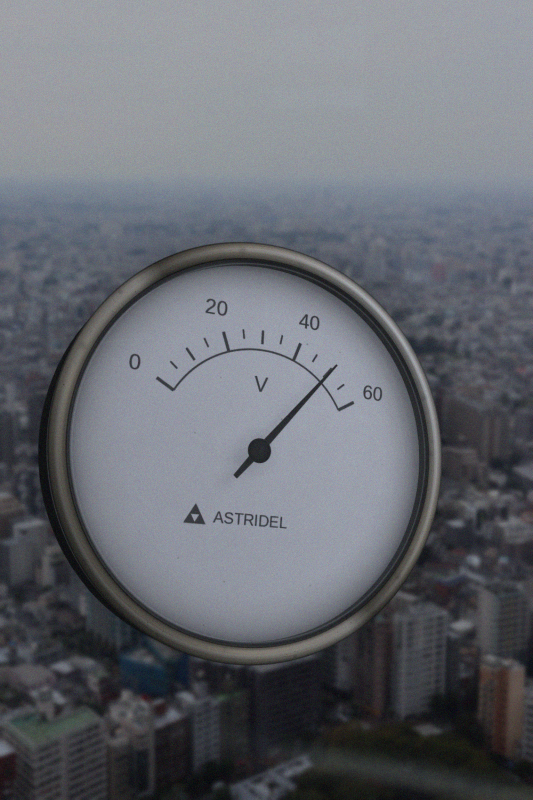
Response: 50 V
